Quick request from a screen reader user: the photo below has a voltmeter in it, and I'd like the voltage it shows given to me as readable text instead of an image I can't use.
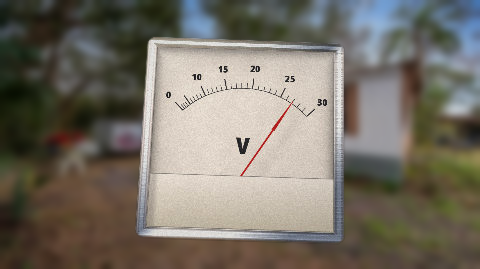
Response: 27 V
